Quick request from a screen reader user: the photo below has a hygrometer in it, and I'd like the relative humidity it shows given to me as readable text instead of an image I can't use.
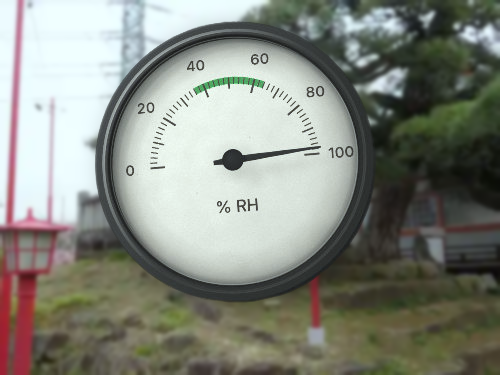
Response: 98 %
